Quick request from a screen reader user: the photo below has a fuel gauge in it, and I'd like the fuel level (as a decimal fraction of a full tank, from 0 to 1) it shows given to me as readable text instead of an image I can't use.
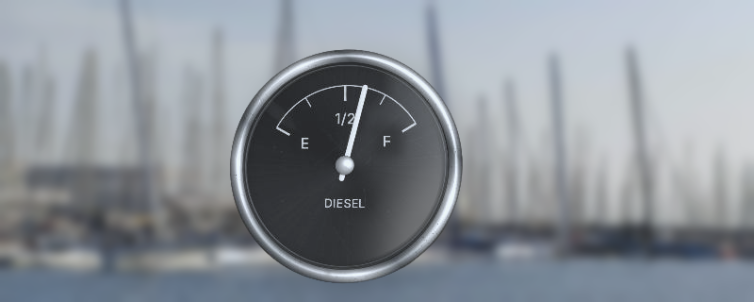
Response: 0.625
